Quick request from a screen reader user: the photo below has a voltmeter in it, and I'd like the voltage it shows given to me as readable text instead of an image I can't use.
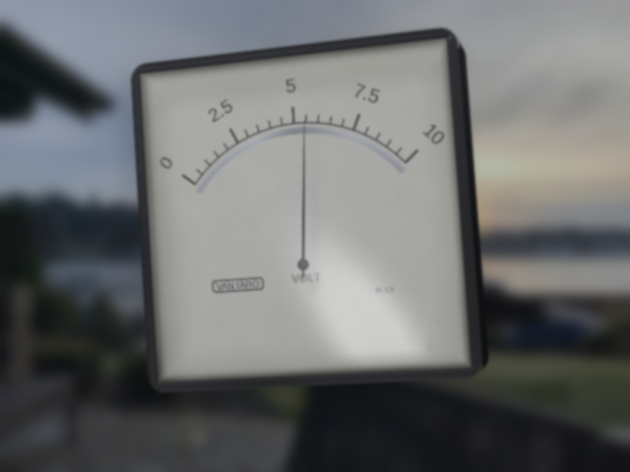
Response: 5.5 V
